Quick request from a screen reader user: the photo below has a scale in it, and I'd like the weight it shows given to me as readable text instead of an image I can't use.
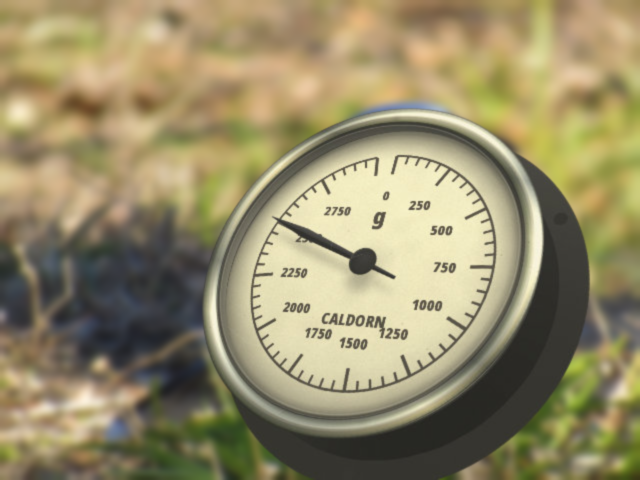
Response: 2500 g
